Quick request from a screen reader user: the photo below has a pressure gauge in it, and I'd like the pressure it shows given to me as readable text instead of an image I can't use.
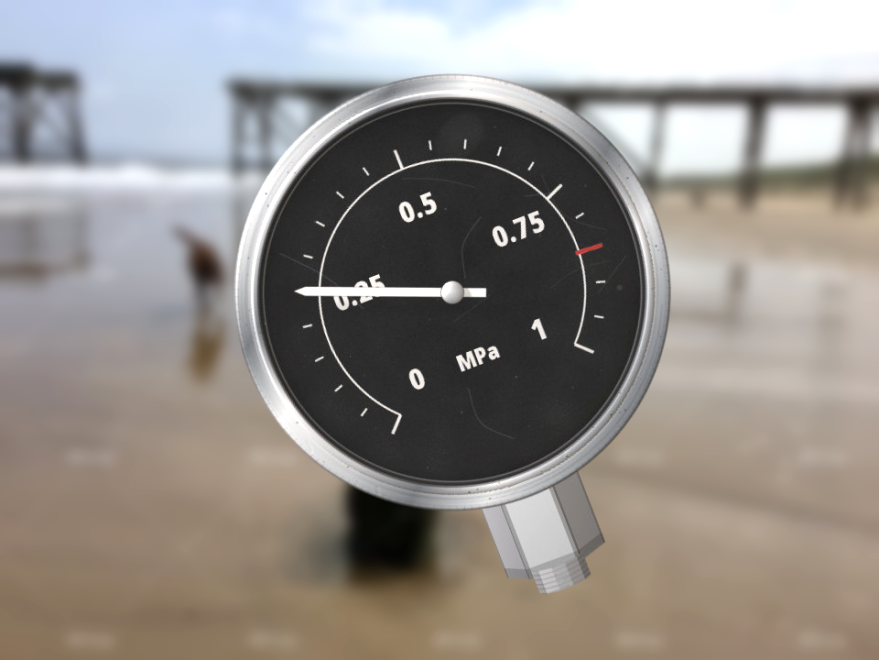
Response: 0.25 MPa
